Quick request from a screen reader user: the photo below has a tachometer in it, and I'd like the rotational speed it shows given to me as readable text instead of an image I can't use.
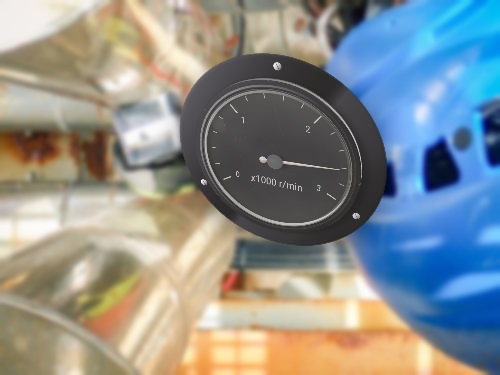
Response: 2600 rpm
